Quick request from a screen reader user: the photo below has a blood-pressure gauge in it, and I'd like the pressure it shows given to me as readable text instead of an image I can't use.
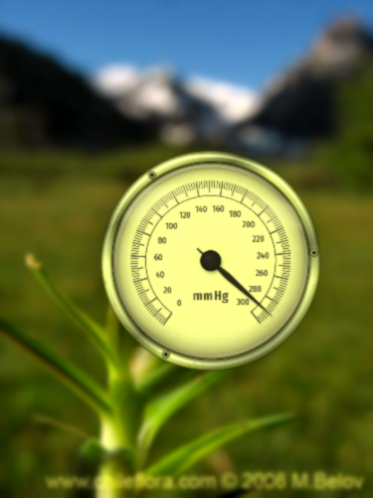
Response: 290 mmHg
